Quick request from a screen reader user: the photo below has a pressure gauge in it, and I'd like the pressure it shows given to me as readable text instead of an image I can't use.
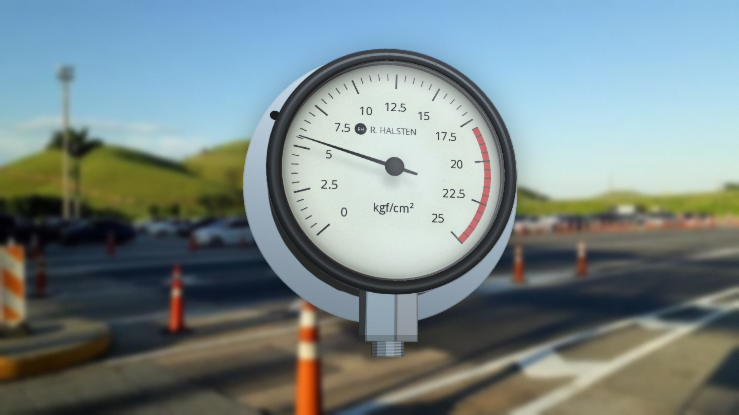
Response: 5.5 kg/cm²
